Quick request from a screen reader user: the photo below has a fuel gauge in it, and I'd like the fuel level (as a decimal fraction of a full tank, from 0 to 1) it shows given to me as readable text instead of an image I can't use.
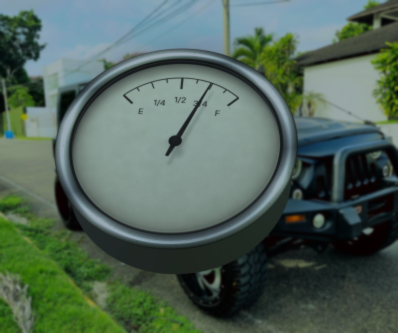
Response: 0.75
